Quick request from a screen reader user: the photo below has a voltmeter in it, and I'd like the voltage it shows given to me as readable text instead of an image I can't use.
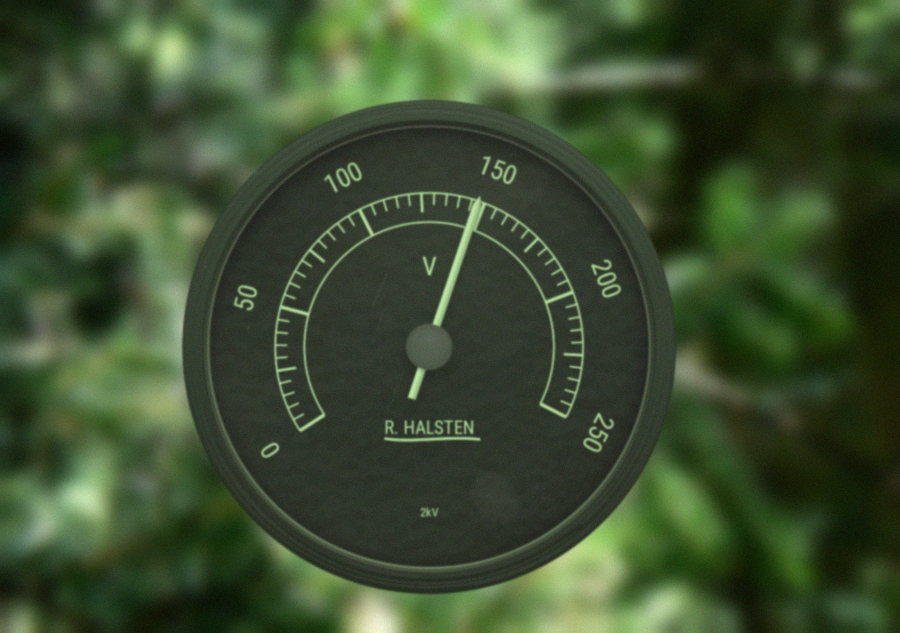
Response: 147.5 V
